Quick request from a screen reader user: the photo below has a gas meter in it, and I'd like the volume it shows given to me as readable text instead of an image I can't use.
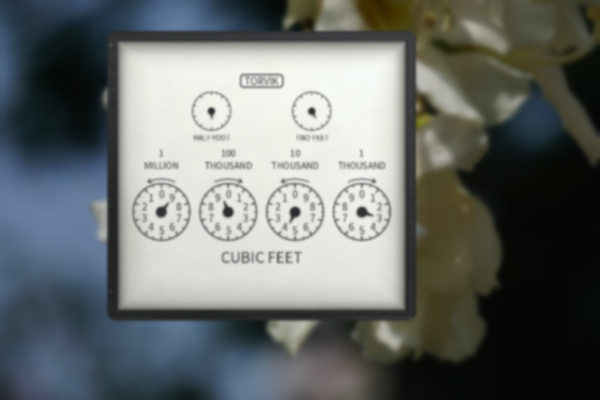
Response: 894300 ft³
